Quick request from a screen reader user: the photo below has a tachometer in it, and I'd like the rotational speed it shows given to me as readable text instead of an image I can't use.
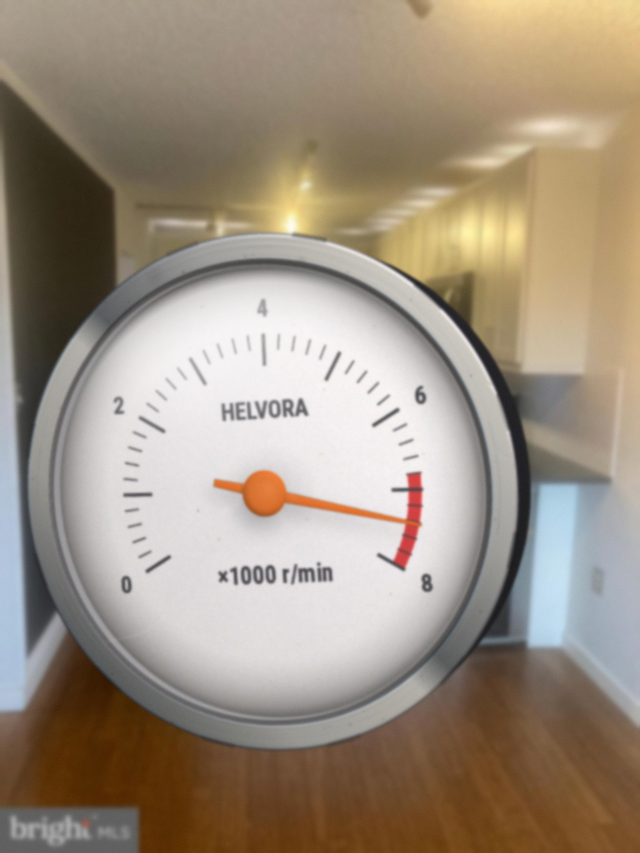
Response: 7400 rpm
